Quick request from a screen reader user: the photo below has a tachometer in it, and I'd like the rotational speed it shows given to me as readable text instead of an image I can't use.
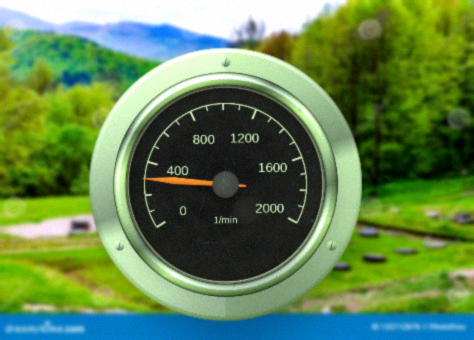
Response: 300 rpm
